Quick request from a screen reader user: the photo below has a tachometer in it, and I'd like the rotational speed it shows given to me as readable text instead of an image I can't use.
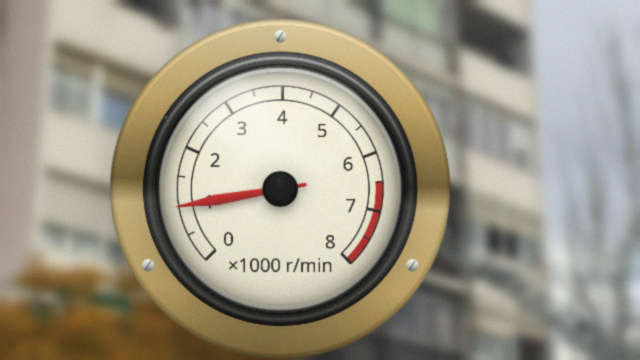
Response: 1000 rpm
